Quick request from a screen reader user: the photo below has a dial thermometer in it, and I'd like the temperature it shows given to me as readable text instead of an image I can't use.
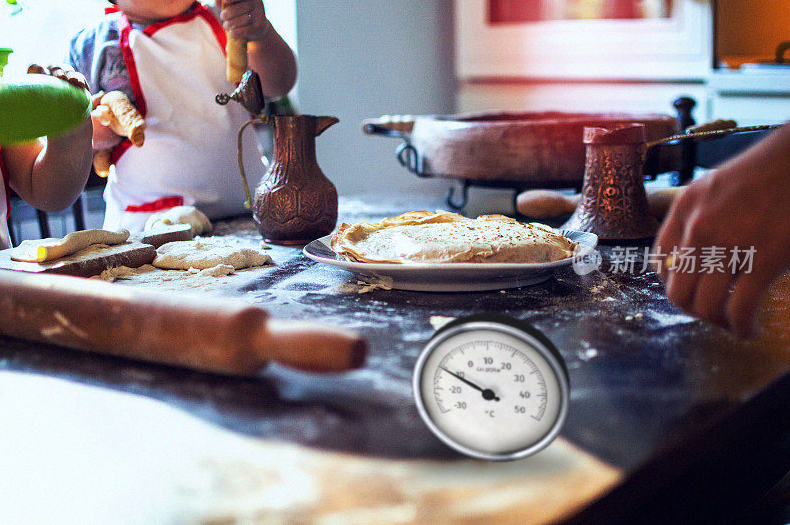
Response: -10 °C
